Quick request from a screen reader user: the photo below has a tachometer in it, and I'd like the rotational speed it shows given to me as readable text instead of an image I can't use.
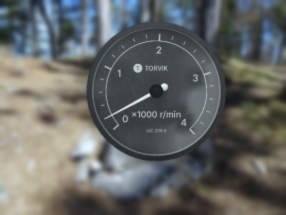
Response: 200 rpm
